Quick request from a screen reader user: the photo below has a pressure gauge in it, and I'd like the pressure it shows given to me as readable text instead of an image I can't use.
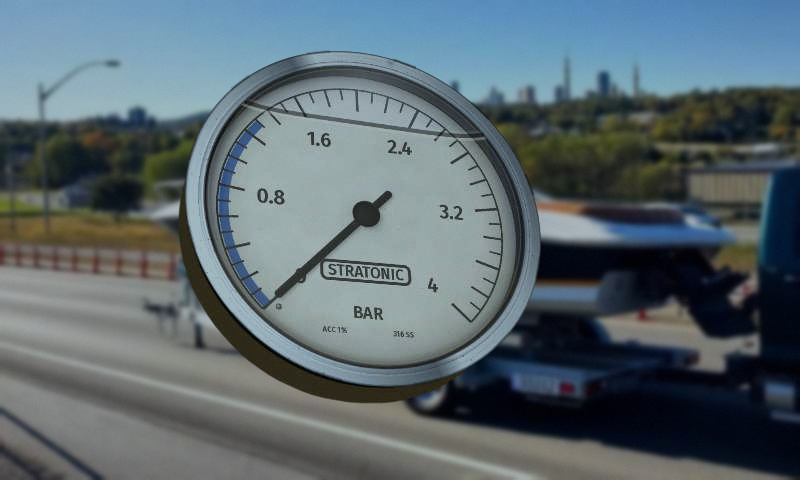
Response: 0 bar
